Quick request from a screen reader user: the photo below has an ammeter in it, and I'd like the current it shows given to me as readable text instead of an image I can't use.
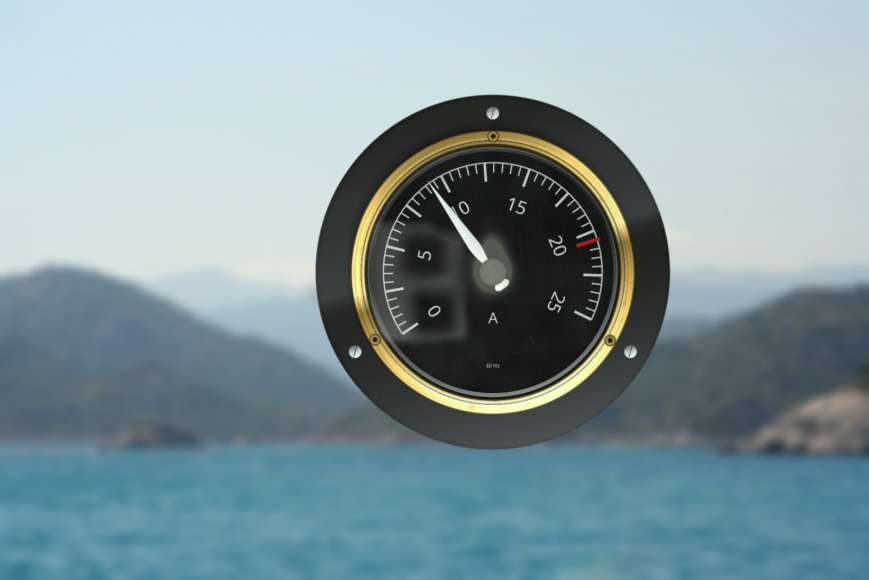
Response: 9.25 A
